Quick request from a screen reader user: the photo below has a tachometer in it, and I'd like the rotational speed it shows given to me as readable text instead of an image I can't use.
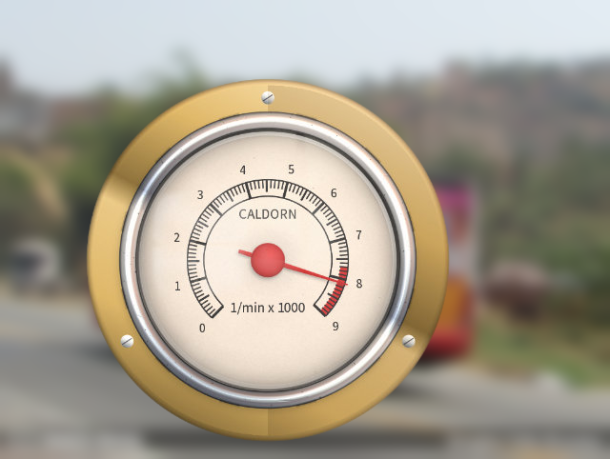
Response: 8100 rpm
